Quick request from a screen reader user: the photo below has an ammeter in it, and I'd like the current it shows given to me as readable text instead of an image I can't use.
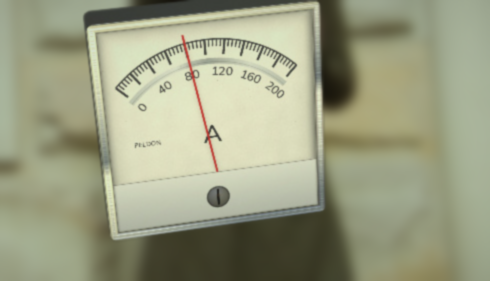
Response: 80 A
